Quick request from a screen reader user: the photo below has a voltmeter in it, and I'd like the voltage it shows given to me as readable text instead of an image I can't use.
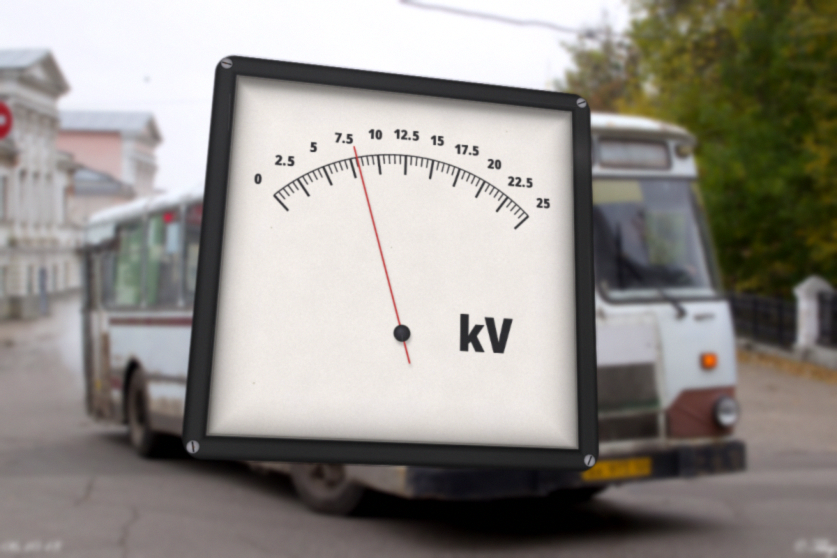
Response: 8 kV
